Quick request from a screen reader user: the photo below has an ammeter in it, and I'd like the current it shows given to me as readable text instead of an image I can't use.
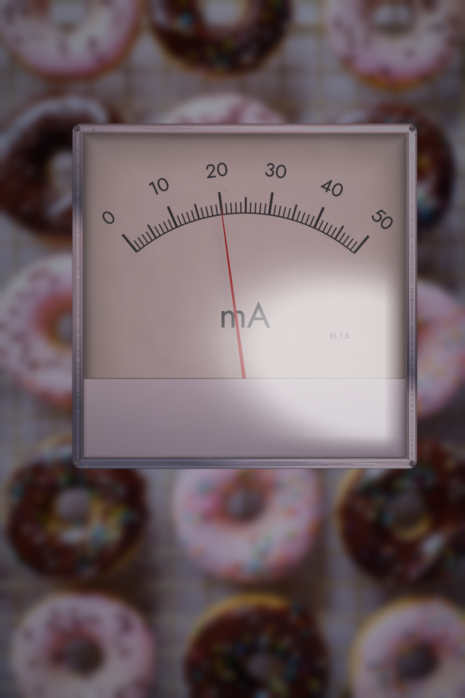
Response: 20 mA
